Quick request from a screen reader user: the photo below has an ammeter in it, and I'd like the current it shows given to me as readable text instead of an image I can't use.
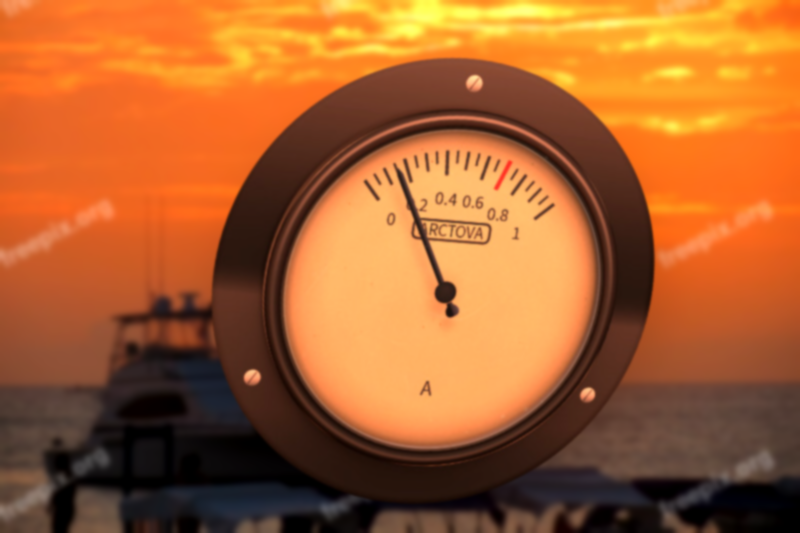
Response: 0.15 A
